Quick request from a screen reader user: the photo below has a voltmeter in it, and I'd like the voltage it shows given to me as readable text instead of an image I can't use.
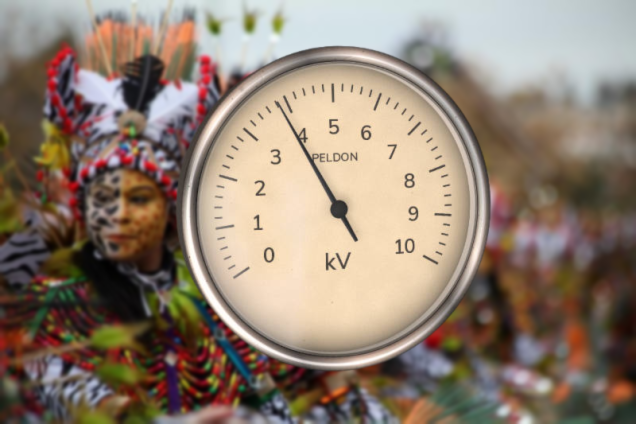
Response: 3.8 kV
